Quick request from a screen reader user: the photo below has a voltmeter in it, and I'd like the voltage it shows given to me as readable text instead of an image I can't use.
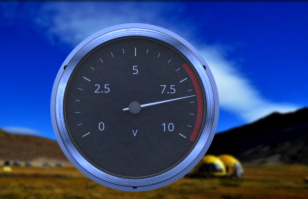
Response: 8.25 V
